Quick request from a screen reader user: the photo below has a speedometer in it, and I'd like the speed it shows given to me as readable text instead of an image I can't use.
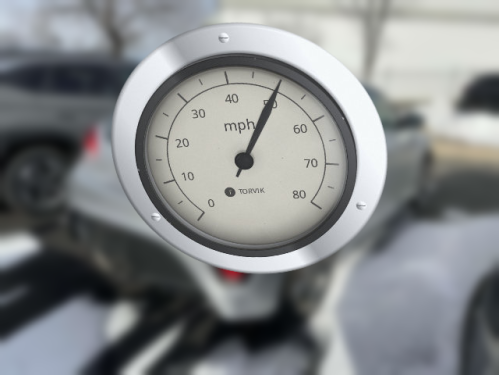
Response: 50 mph
